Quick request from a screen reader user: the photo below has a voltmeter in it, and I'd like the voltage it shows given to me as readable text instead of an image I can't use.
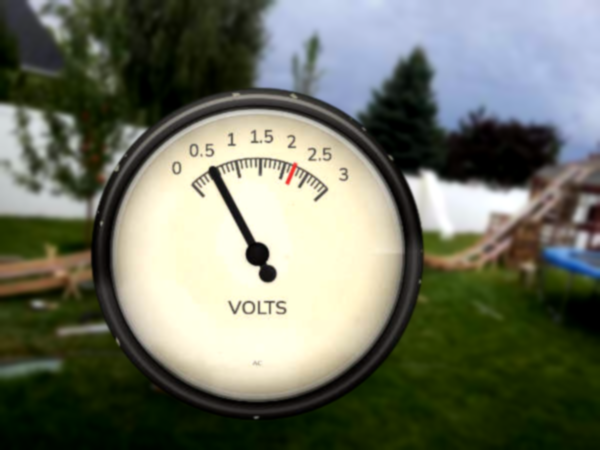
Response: 0.5 V
